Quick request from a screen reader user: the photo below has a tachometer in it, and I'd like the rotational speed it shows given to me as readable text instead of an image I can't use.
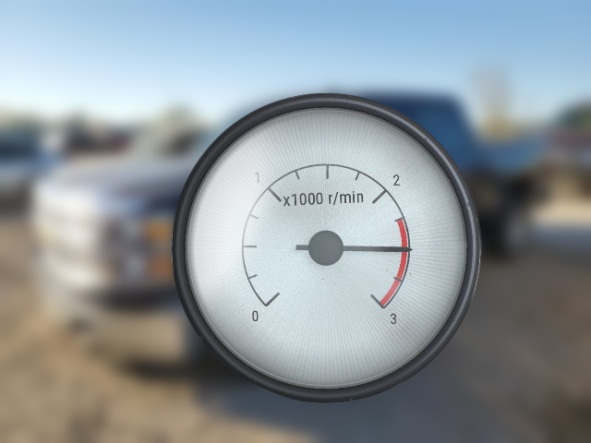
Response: 2500 rpm
